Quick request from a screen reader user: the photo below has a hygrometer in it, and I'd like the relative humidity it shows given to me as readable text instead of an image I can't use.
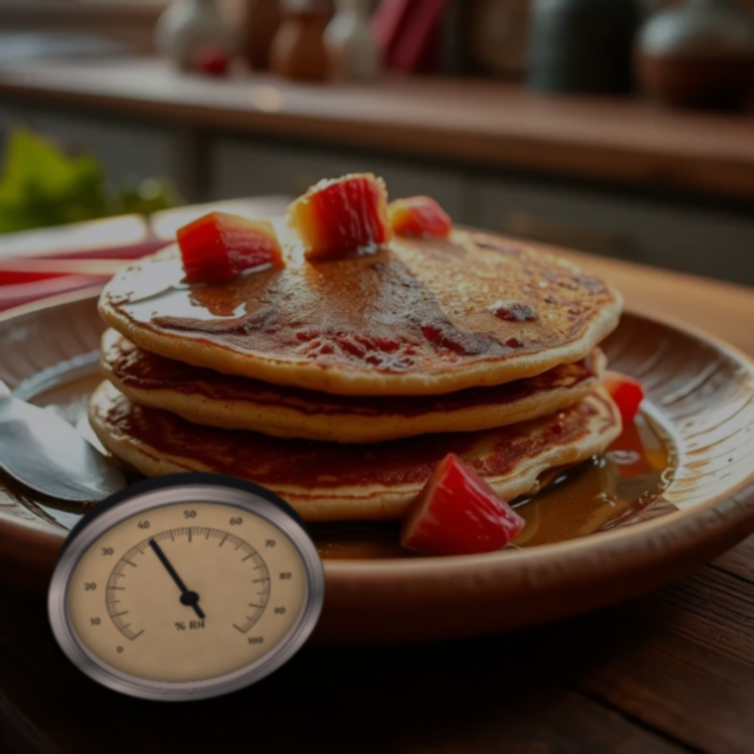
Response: 40 %
